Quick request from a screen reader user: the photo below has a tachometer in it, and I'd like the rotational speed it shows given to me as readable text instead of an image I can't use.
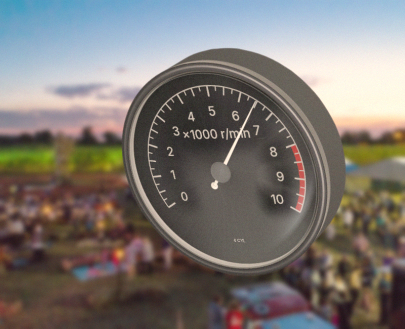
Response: 6500 rpm
